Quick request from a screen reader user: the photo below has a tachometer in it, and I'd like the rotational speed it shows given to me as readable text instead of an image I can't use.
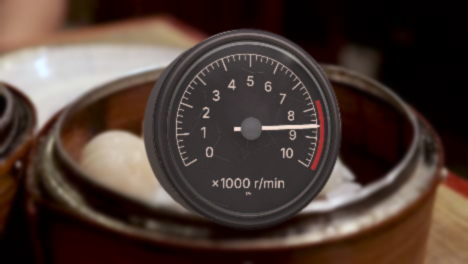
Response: 8600 rpm
